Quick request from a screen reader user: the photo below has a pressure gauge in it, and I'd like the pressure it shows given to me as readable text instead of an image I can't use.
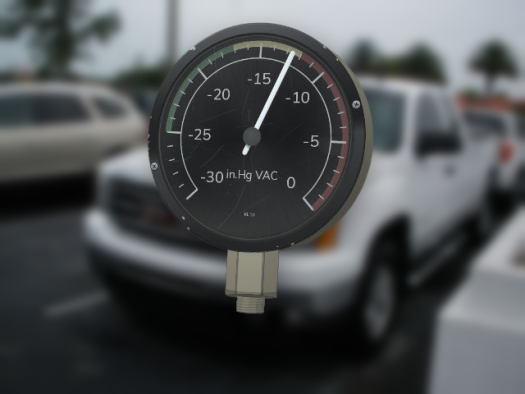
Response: -12.5 inHg
